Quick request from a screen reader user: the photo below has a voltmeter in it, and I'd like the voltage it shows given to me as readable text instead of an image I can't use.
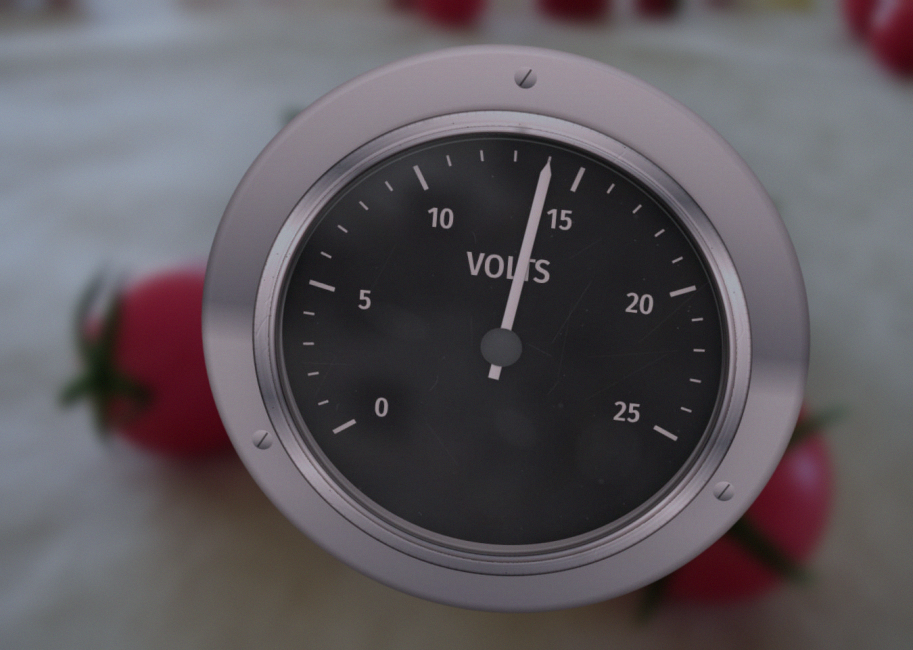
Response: 14 V
